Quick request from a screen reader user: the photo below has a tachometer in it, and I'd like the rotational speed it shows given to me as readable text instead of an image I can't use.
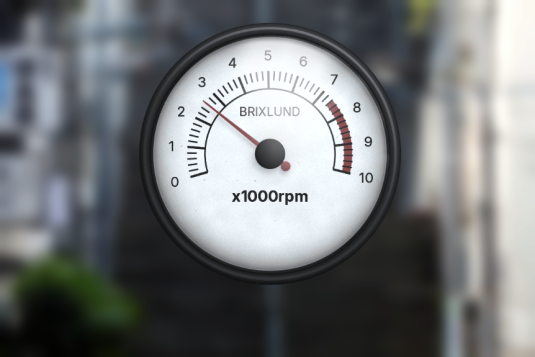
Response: 2600 rpm
